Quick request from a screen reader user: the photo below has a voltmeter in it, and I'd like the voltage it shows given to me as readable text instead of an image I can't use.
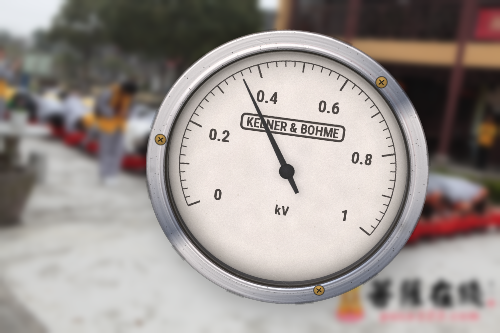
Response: 0.36 kV
